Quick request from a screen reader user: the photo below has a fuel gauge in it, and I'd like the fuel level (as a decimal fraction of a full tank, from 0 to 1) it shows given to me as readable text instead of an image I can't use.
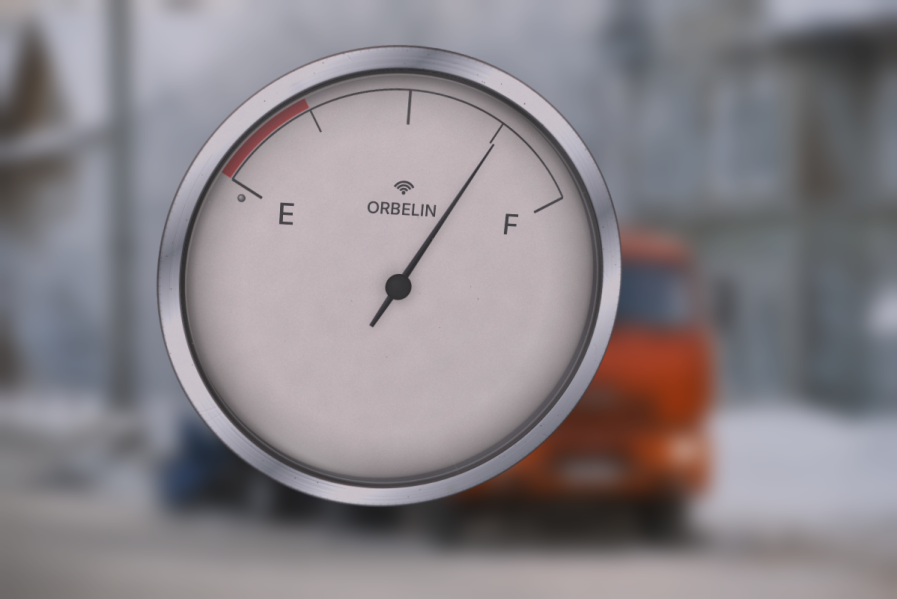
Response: 0.75
